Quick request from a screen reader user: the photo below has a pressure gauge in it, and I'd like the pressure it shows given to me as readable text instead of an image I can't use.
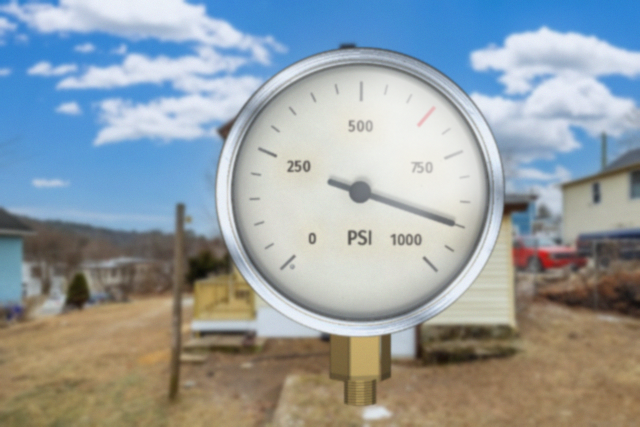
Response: 900 psi
